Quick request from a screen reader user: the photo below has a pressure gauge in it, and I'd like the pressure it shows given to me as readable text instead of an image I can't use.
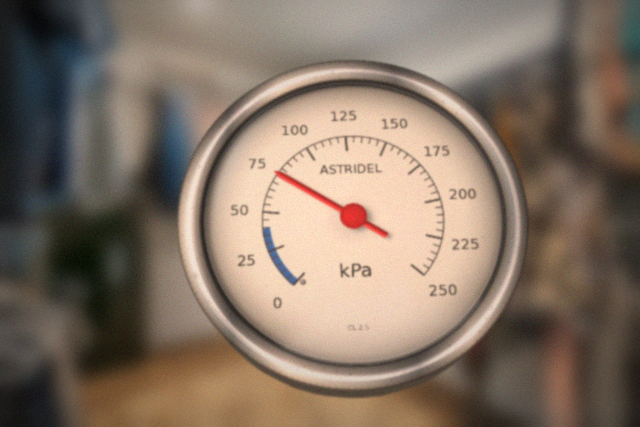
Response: 75 kPa
